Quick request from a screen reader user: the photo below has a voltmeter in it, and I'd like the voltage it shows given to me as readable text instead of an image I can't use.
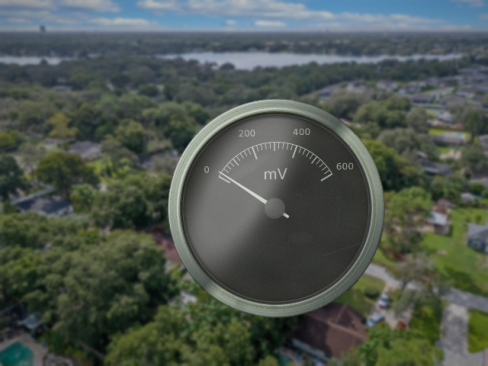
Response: 20 mV
